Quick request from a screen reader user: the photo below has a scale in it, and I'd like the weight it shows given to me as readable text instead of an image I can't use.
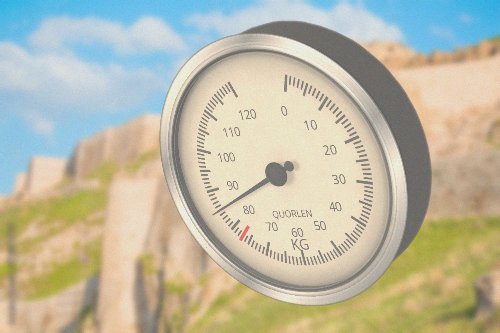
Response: 85 kg
